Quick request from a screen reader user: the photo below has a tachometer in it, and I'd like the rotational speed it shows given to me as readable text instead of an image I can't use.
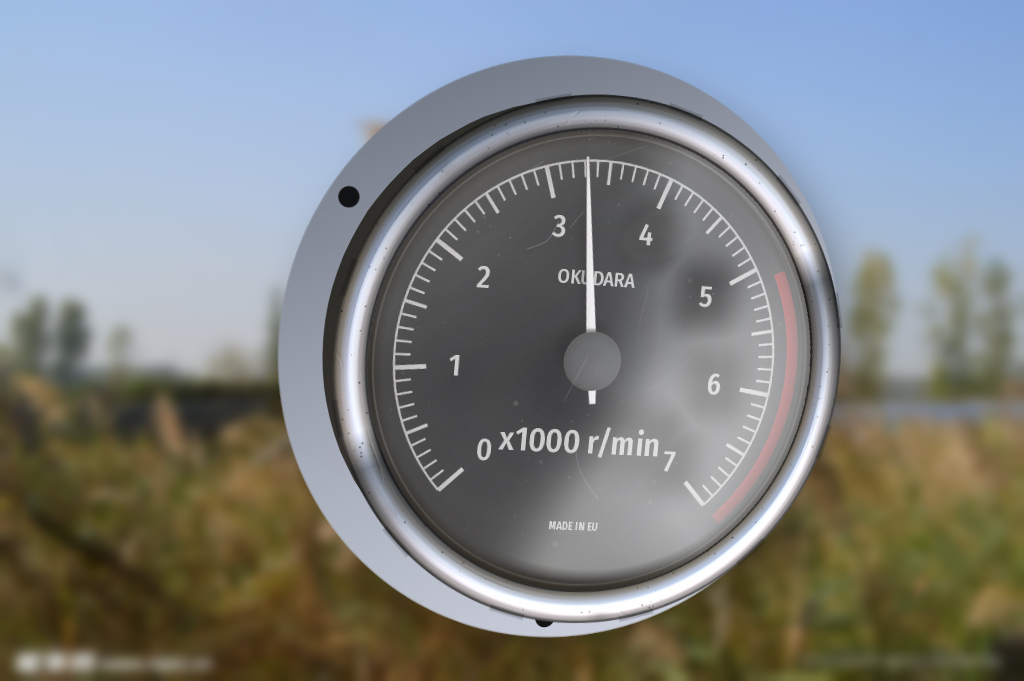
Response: 3300 rpm
